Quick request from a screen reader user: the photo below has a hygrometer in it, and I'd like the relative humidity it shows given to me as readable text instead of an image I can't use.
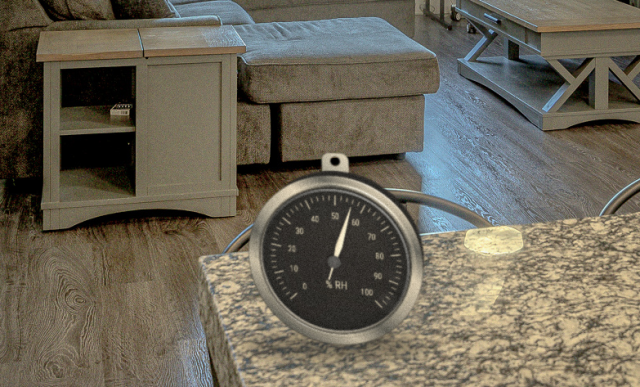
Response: 56 %
